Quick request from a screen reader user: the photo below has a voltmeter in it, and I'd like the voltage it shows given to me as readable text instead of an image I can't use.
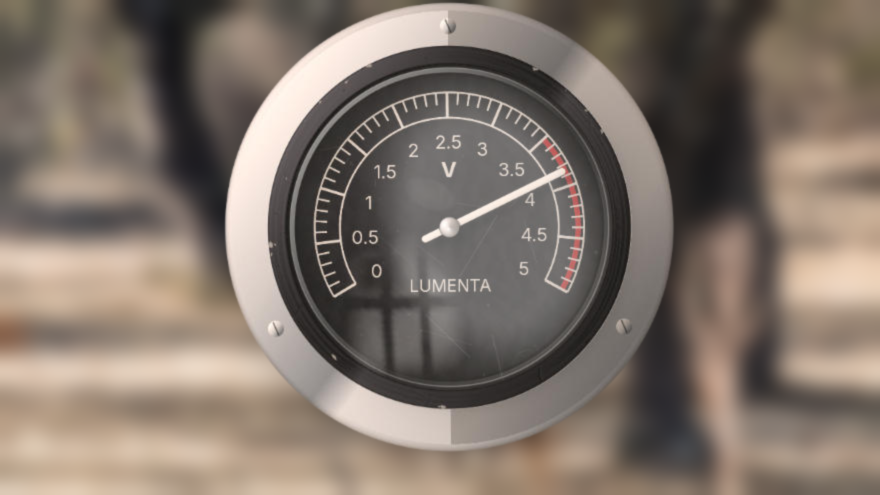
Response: 3.85 V
